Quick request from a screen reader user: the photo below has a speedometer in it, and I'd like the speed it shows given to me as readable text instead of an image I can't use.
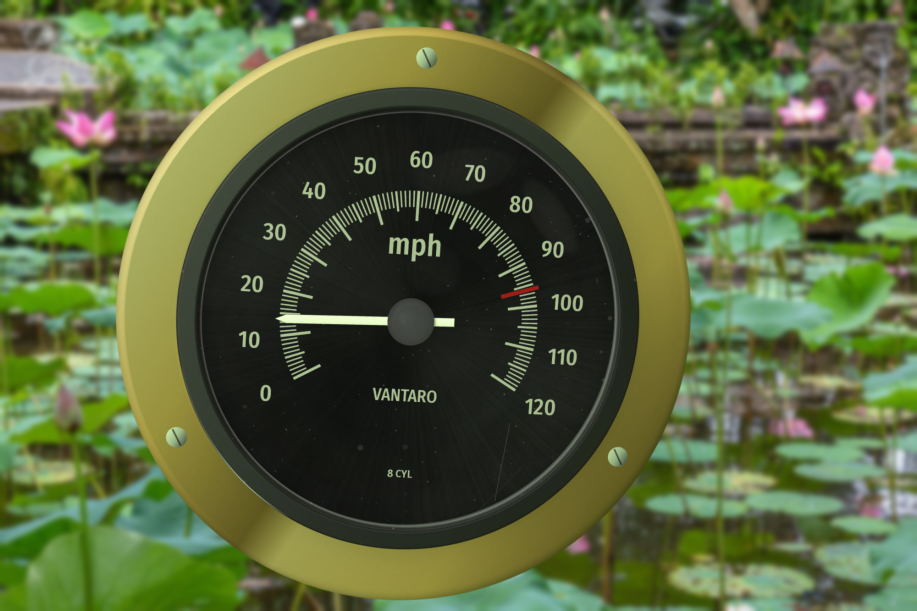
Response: 14 mph
